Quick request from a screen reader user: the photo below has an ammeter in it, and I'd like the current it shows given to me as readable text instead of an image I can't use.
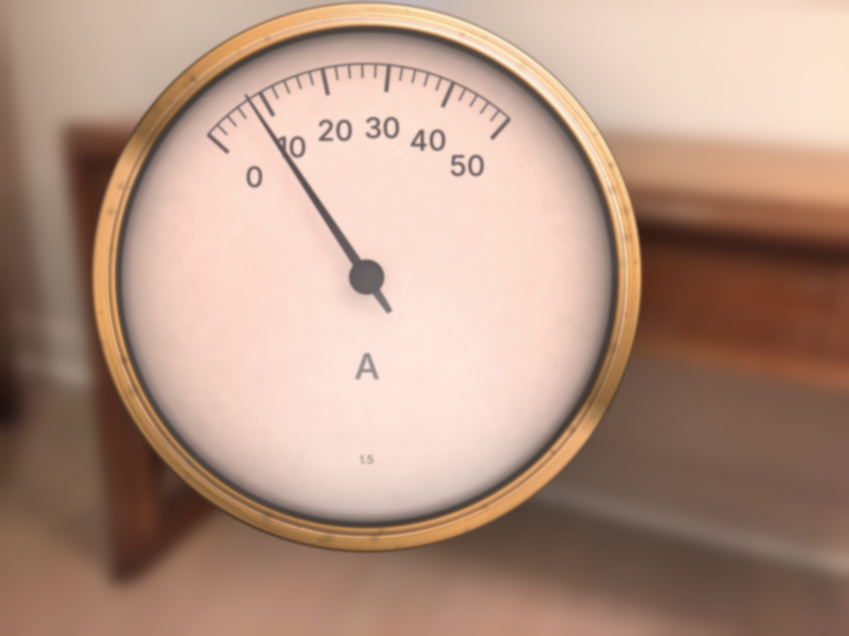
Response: 8 A
